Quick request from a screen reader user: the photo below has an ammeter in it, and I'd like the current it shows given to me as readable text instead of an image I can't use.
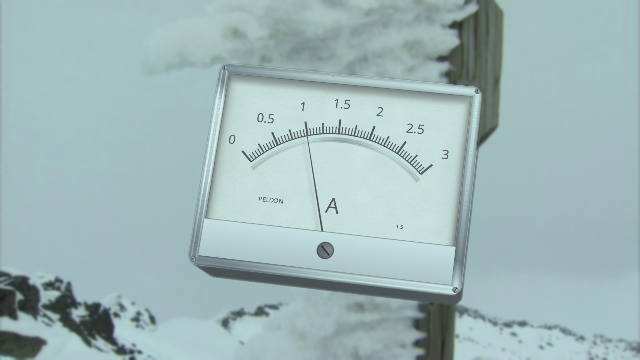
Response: 1 A
